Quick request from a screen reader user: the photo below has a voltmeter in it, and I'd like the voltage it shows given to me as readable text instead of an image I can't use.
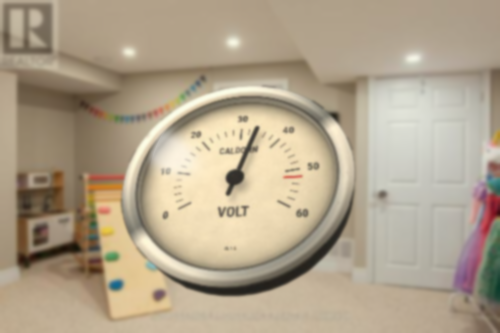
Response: 34 V
